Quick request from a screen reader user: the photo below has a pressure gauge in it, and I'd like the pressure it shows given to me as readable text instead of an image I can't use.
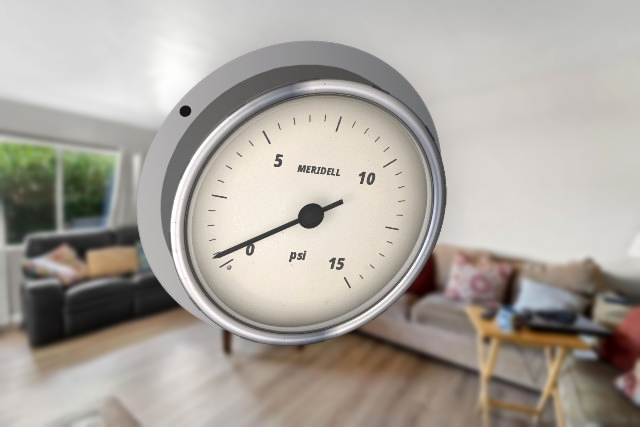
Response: 0.5 psi
